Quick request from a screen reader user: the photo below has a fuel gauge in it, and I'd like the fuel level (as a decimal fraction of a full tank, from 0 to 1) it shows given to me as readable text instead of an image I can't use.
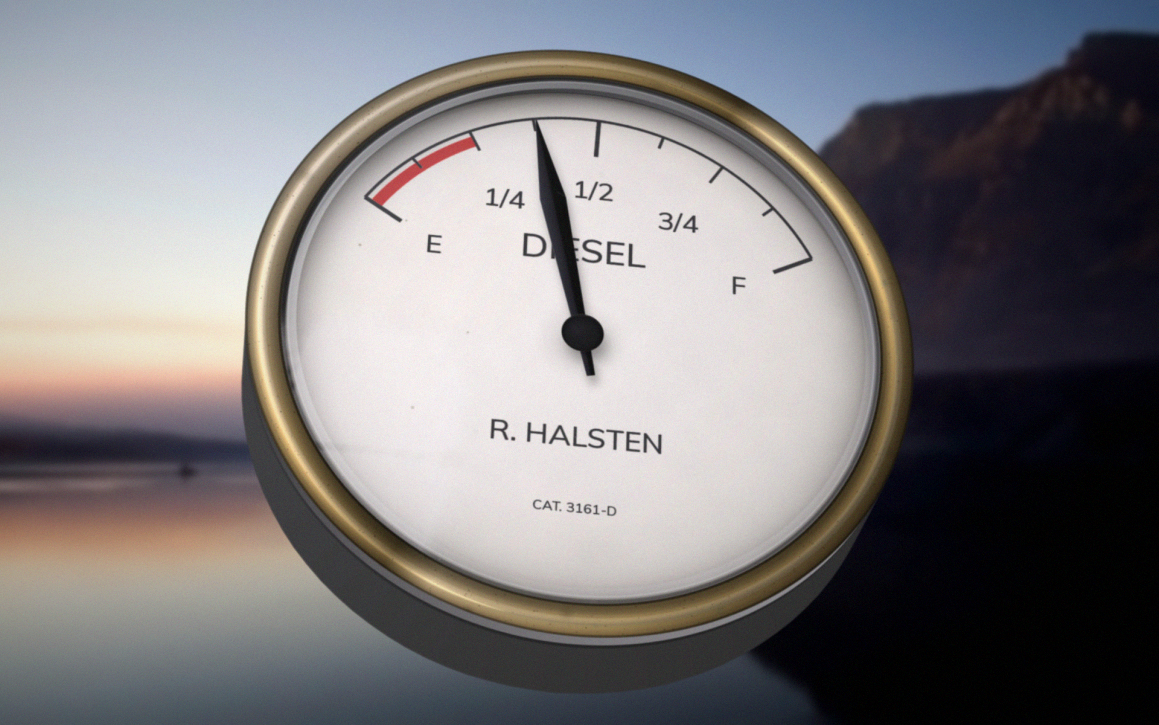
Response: 0.375
